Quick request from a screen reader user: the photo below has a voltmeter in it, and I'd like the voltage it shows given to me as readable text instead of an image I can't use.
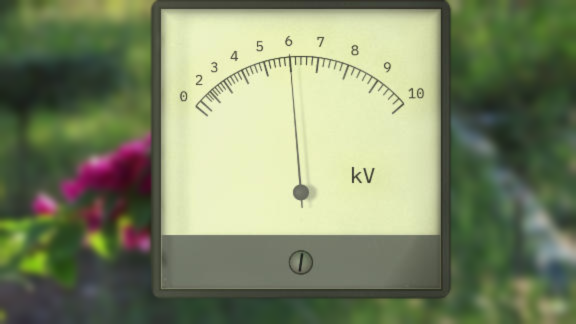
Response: 6 kV
